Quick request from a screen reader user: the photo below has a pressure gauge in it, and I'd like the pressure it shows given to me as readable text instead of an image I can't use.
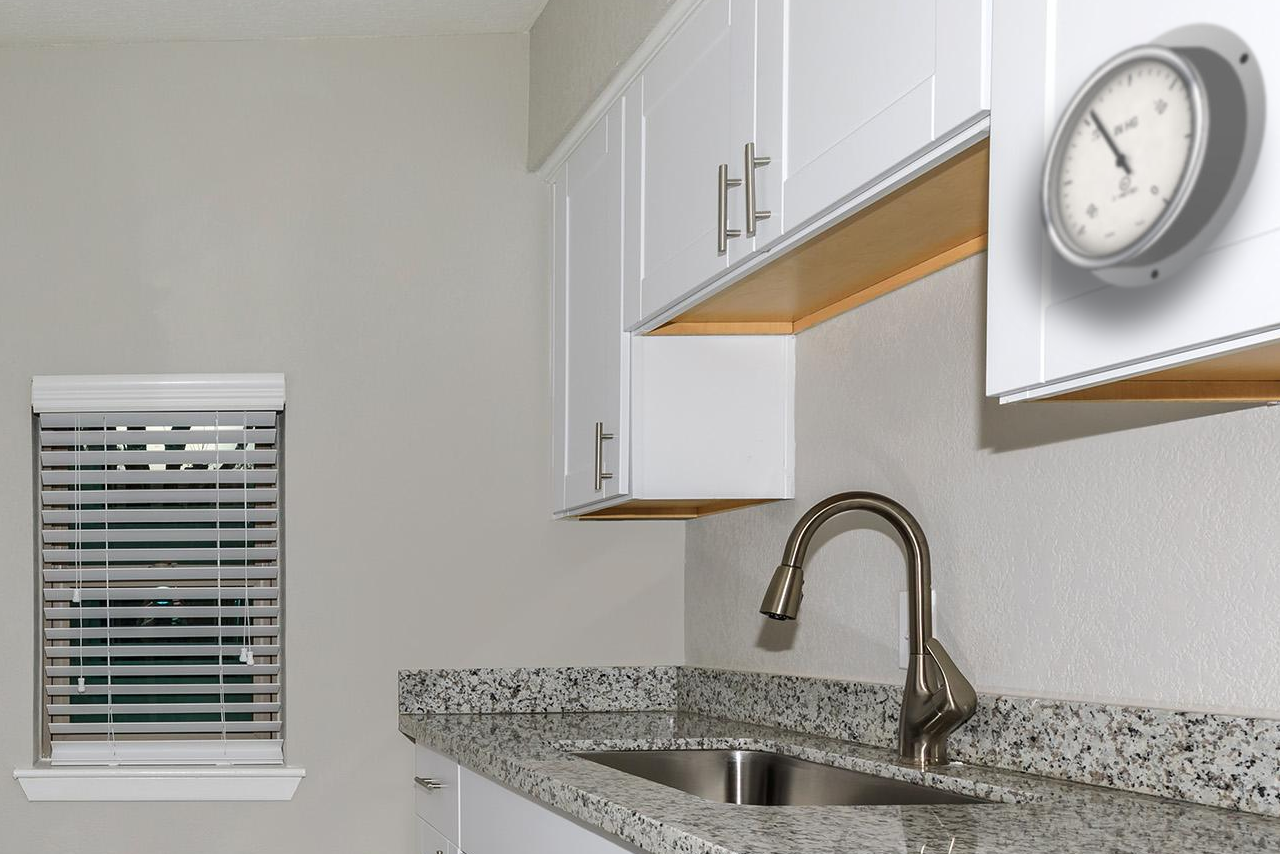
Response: -19 inHg
